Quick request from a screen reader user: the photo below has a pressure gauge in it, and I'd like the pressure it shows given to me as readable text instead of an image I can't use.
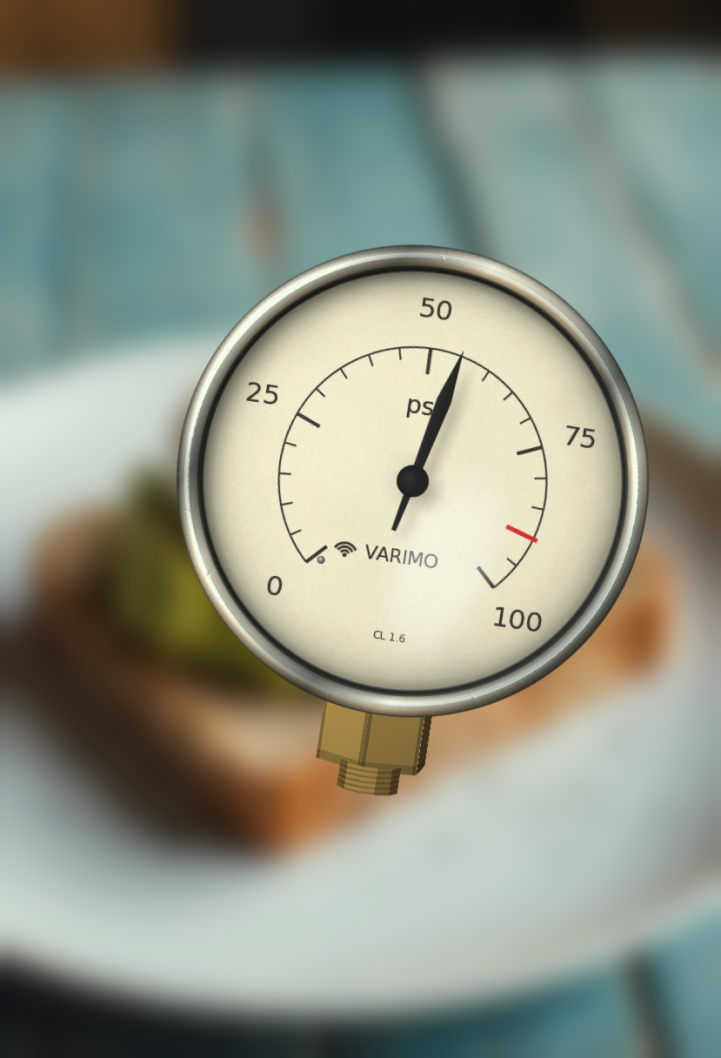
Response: 55 psi
